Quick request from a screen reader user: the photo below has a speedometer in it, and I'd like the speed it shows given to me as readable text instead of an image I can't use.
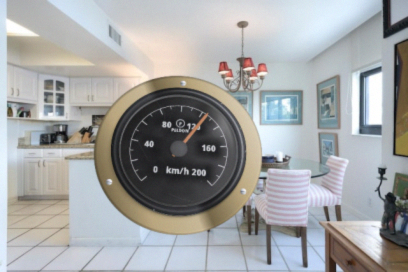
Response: 125 km/h
